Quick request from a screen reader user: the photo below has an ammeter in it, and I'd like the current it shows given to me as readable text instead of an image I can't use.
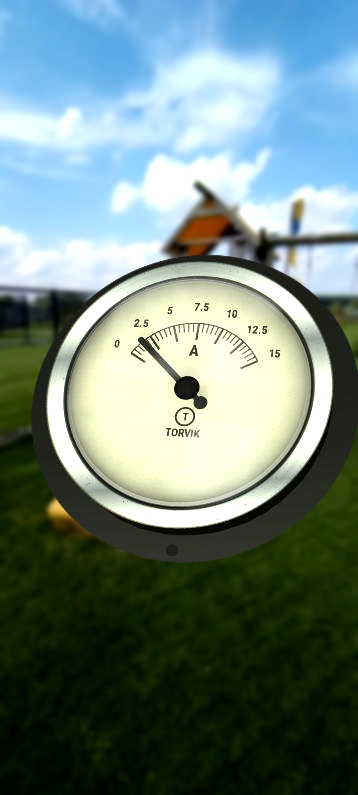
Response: 1.5 A
